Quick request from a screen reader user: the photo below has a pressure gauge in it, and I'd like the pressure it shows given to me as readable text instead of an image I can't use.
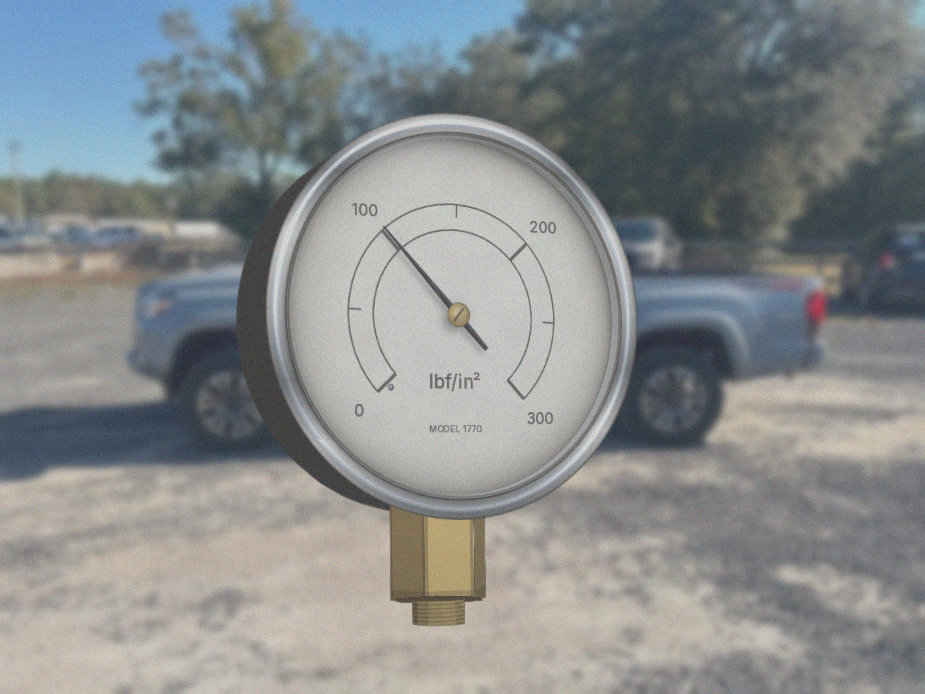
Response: 100 psi
